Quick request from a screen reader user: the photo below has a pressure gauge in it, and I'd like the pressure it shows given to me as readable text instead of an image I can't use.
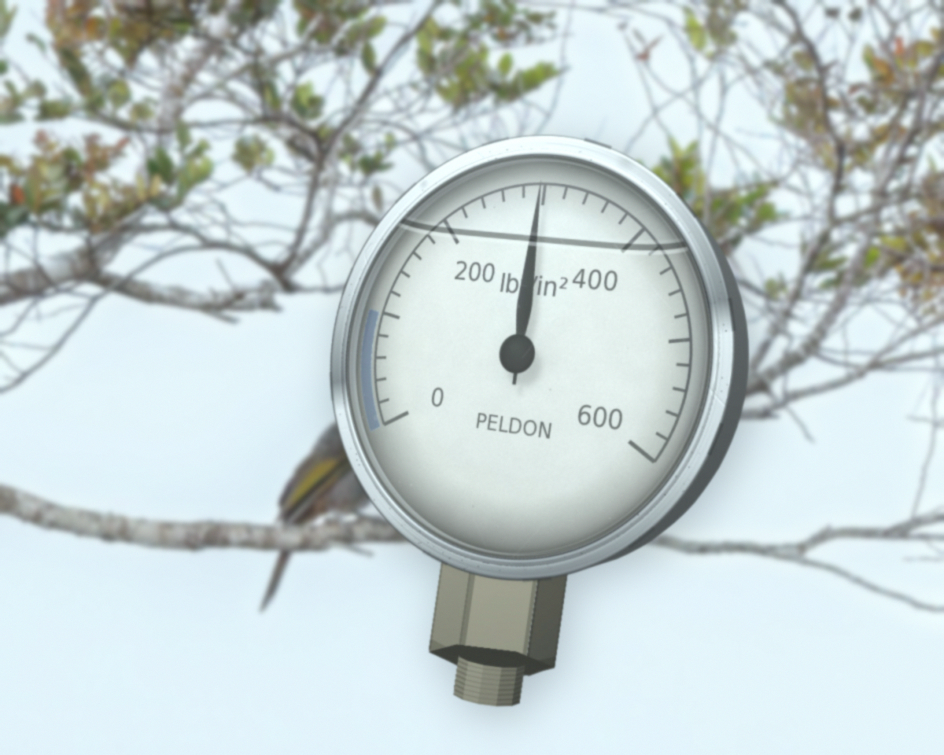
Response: 300 psi
